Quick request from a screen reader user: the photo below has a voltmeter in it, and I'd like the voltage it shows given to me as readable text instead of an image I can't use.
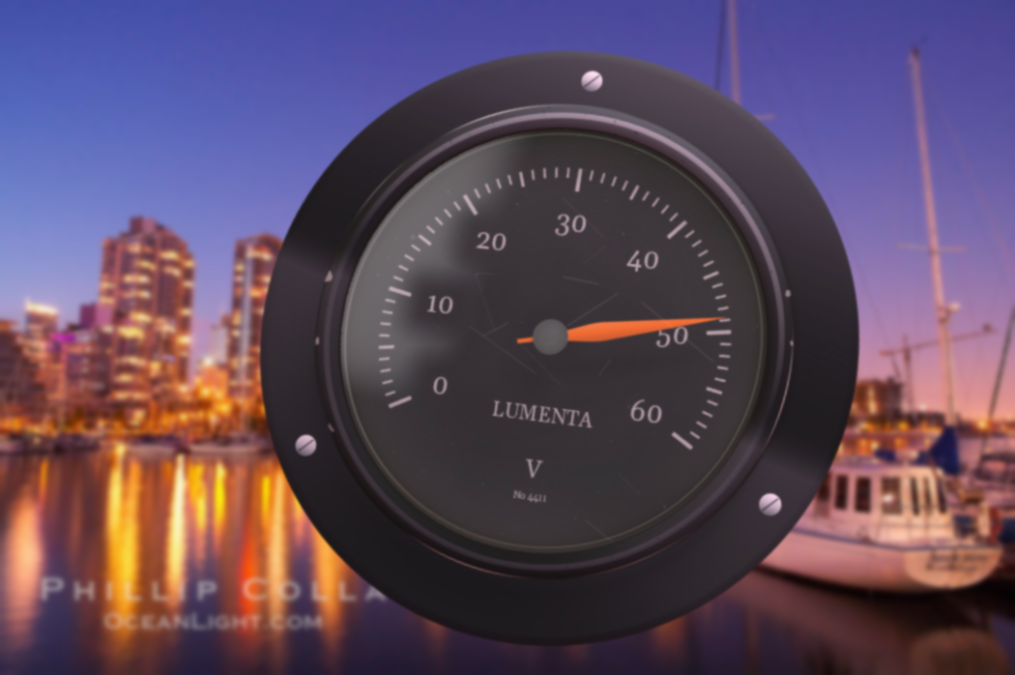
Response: 49 V
